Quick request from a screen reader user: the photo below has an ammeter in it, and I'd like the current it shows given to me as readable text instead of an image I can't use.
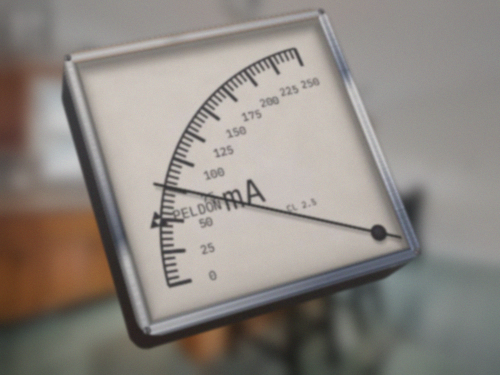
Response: 75 mA
